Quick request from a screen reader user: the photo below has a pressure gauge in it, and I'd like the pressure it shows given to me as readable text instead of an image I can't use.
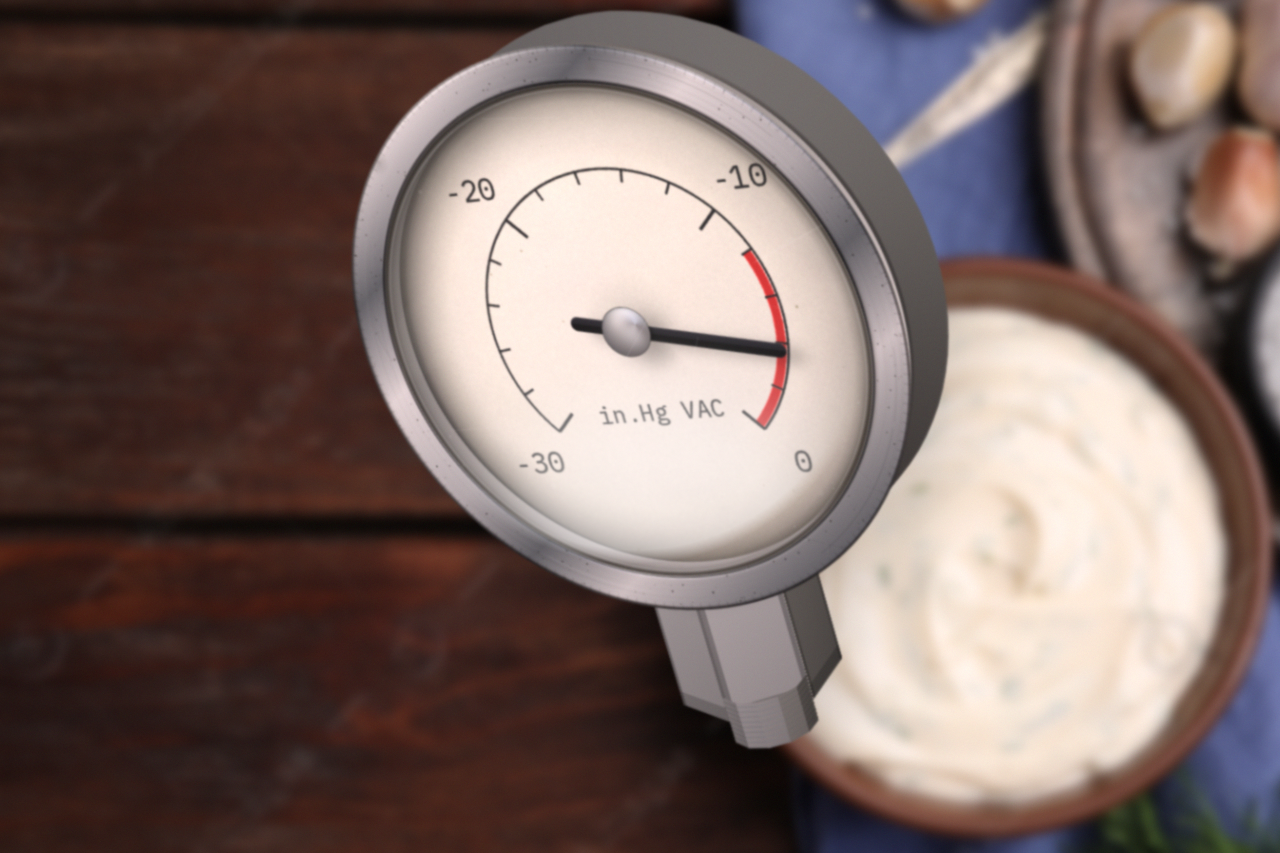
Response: -4 inHg
